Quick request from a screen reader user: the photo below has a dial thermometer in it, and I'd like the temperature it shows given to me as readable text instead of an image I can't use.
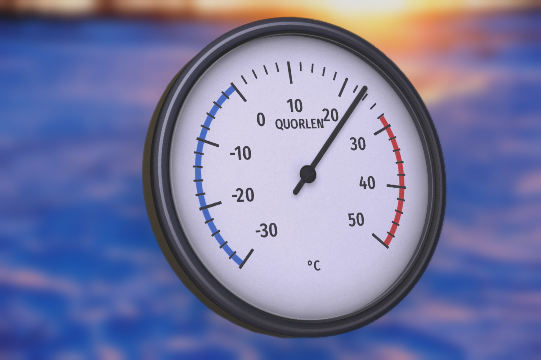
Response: 23 °C
